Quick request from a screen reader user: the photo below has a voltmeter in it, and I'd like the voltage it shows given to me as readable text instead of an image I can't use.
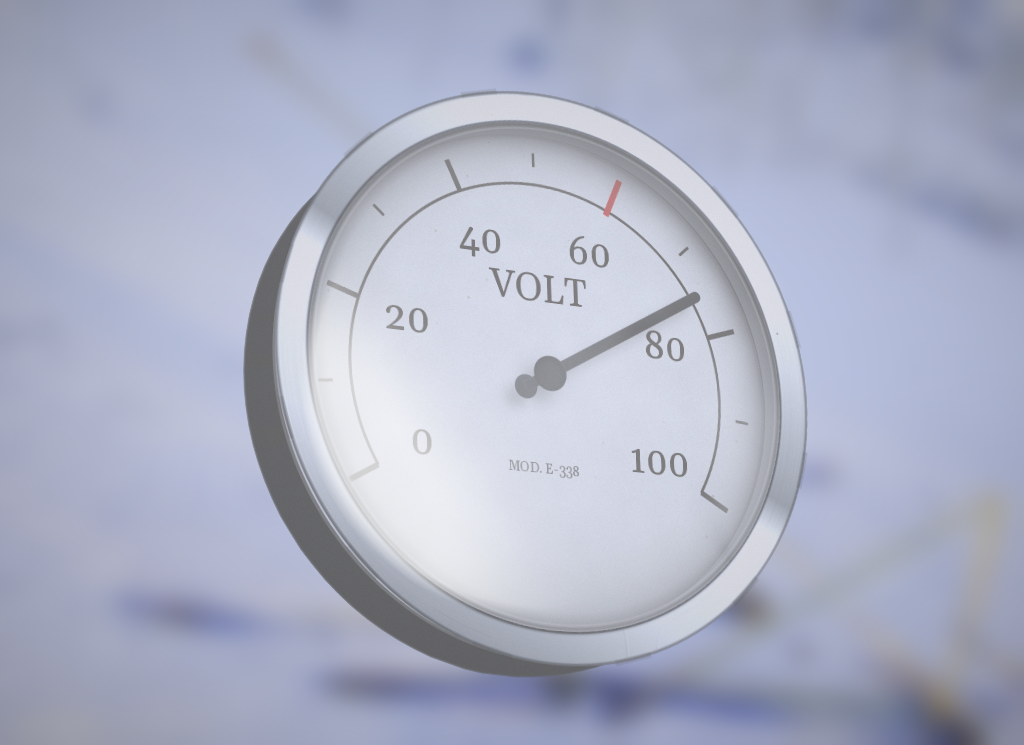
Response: 75 V
